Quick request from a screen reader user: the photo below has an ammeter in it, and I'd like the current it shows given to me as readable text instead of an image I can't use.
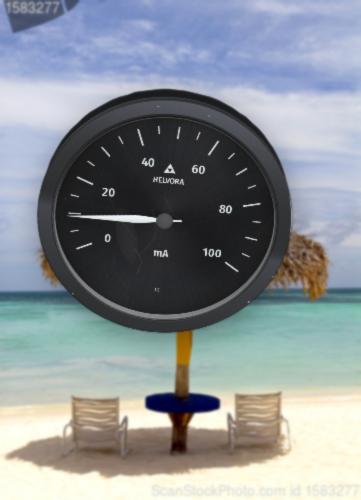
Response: 10 mA
